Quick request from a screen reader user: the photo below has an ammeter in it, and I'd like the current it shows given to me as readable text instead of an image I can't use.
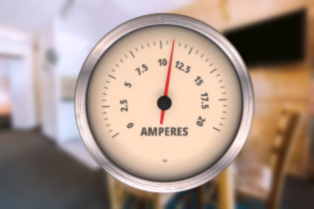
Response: 11 A
